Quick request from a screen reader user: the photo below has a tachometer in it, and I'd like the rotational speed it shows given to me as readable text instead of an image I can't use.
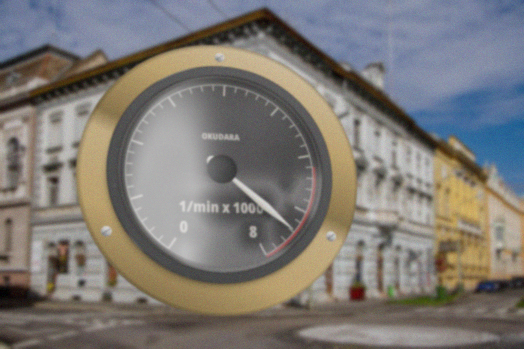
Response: 7400 rpm
